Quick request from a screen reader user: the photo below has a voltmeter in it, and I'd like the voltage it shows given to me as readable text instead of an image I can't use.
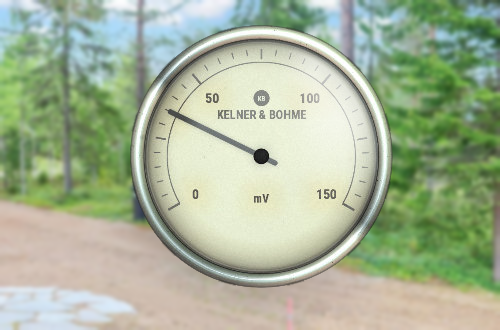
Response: 35 mV
